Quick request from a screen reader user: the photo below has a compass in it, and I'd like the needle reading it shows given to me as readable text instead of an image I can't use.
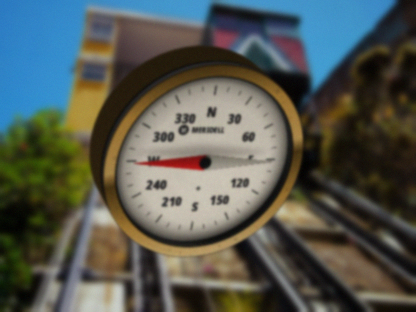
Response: 270 °
